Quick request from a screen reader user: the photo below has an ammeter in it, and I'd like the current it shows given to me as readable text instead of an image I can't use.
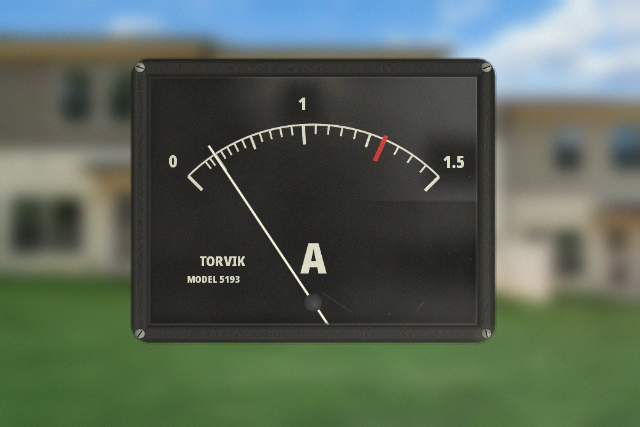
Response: 0.5 A
